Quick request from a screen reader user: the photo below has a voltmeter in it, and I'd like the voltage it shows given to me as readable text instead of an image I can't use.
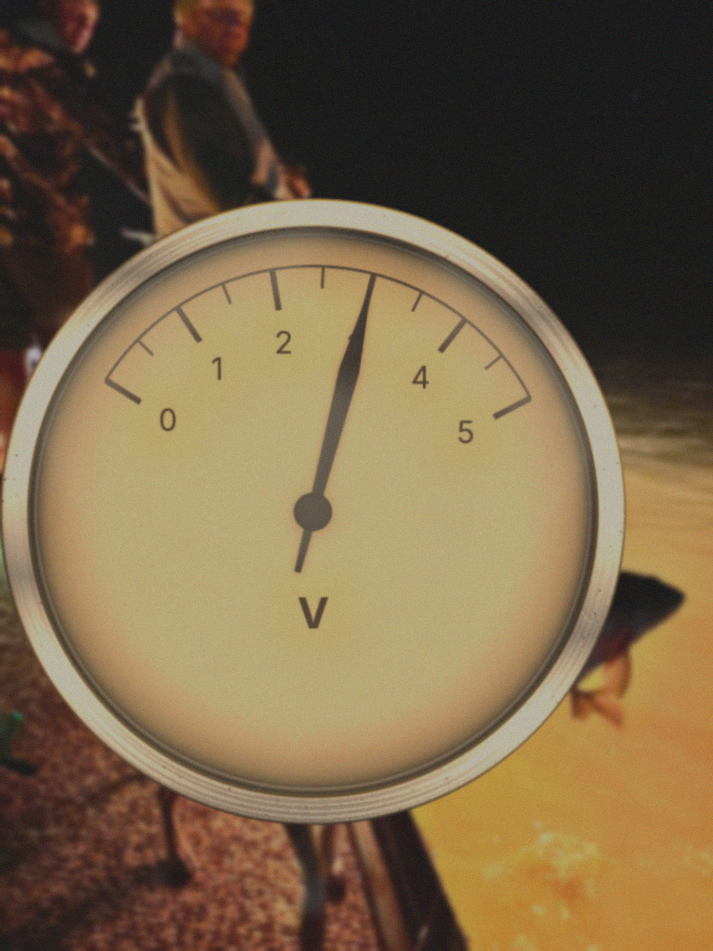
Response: 3 V
